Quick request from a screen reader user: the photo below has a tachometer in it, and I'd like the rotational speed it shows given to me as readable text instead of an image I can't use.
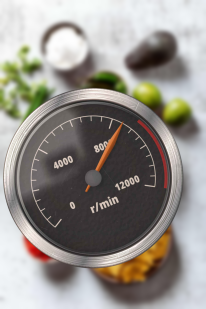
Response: 8500 rpm
